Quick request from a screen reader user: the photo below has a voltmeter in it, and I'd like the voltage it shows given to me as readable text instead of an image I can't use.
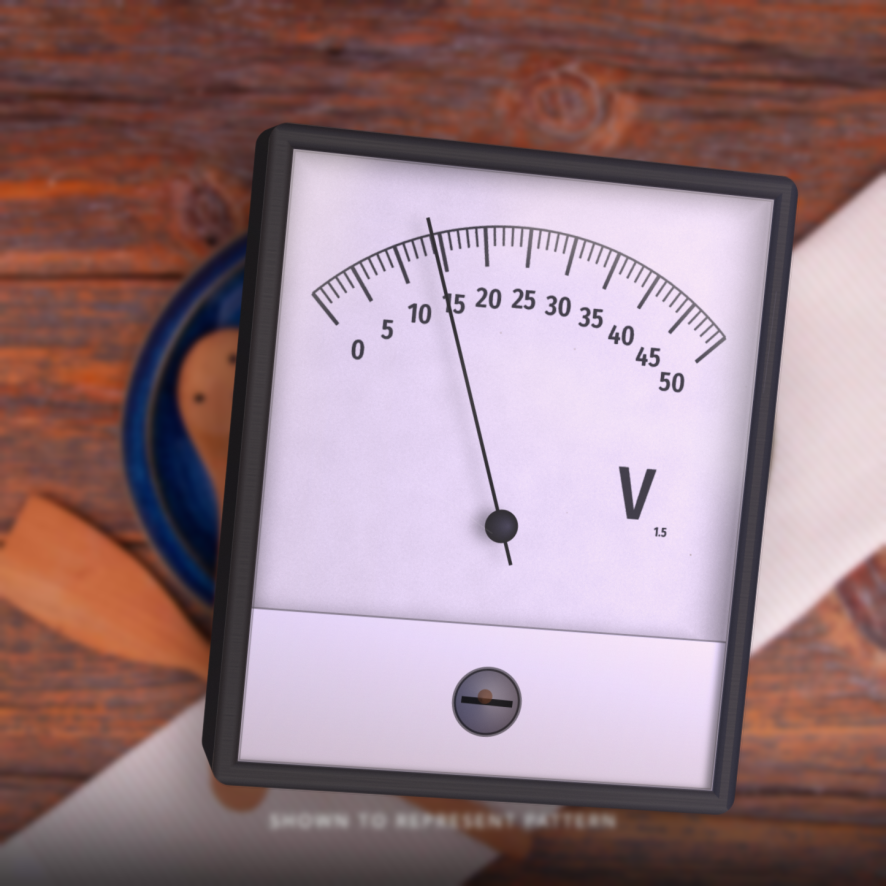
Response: 14 V
